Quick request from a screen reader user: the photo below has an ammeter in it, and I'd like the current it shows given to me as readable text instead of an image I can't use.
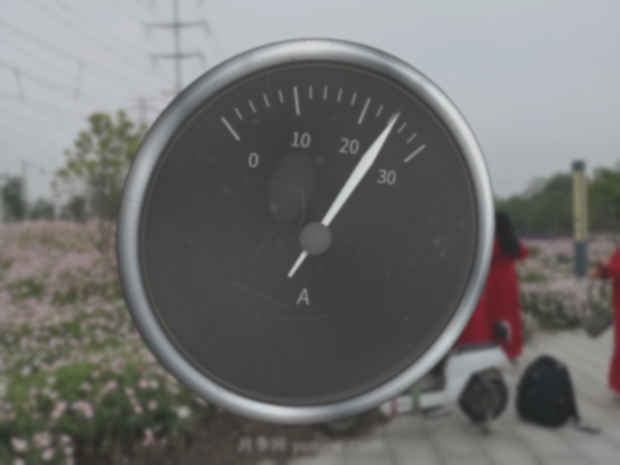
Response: 24 A
